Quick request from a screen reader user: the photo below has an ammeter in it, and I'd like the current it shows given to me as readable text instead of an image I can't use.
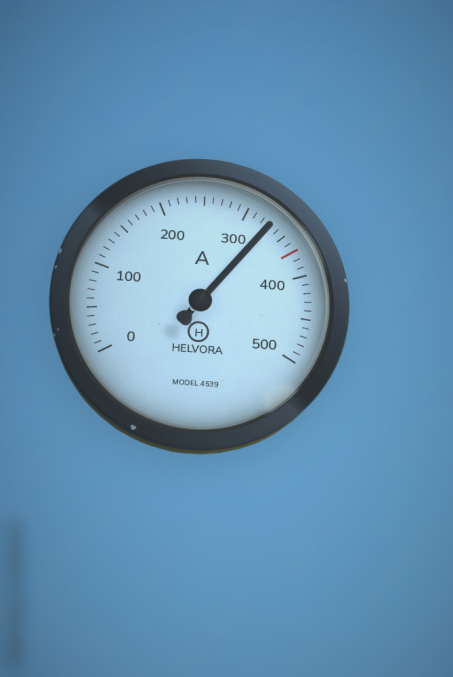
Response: 330 A
